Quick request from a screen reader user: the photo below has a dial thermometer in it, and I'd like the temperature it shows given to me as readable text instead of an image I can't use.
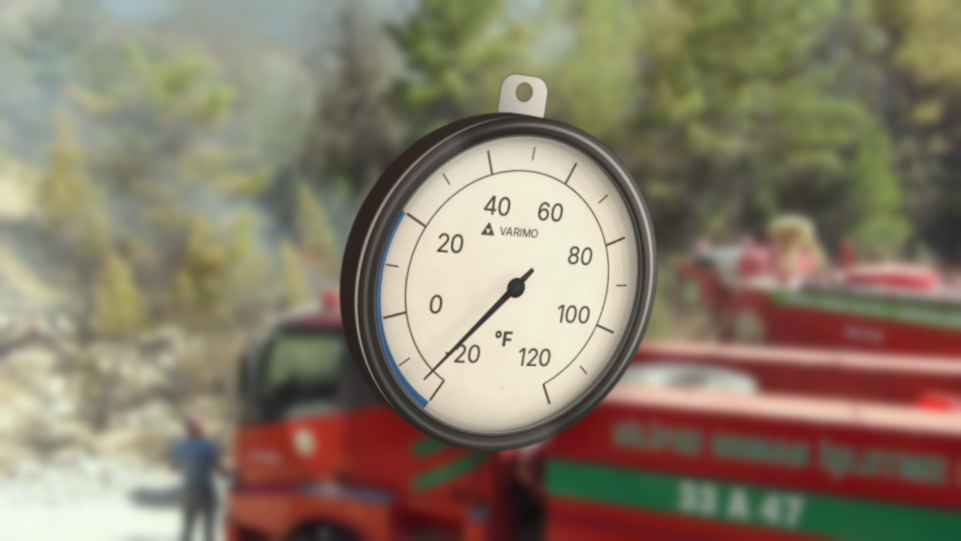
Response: -15 °F
